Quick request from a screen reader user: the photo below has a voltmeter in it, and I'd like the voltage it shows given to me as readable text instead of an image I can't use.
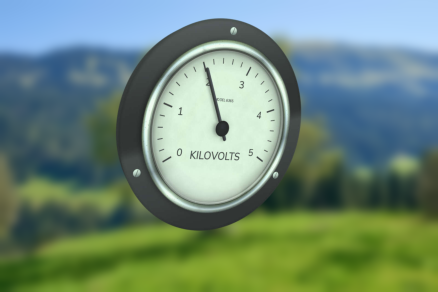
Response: 2 kV
